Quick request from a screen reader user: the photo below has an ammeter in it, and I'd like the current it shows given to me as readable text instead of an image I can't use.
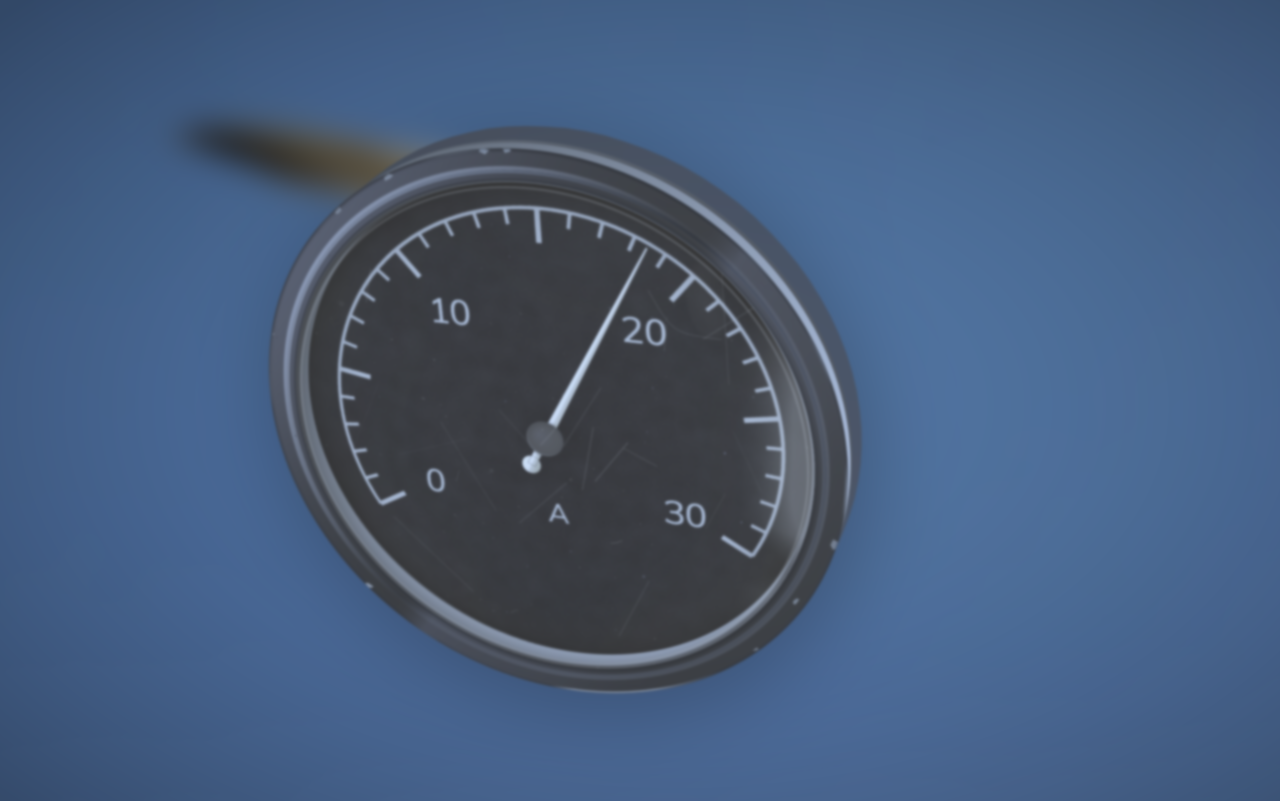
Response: 18.5 A
